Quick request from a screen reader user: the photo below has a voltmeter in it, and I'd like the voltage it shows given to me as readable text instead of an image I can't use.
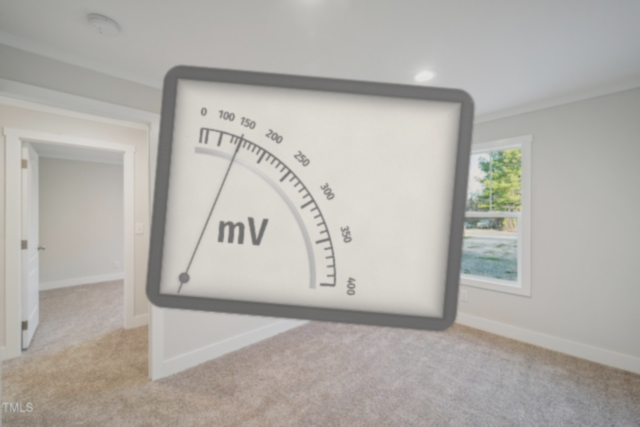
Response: 150 mV
